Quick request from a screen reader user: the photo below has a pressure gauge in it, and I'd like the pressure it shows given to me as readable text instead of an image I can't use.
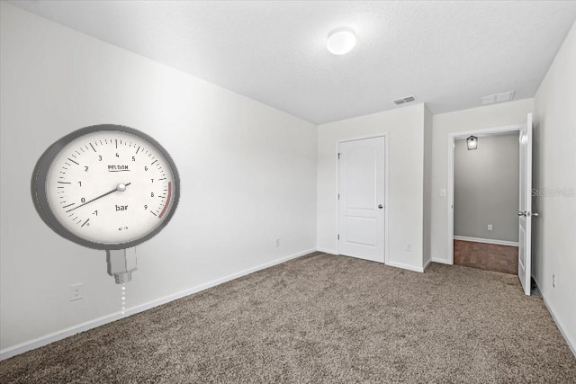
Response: -0.2 bar
